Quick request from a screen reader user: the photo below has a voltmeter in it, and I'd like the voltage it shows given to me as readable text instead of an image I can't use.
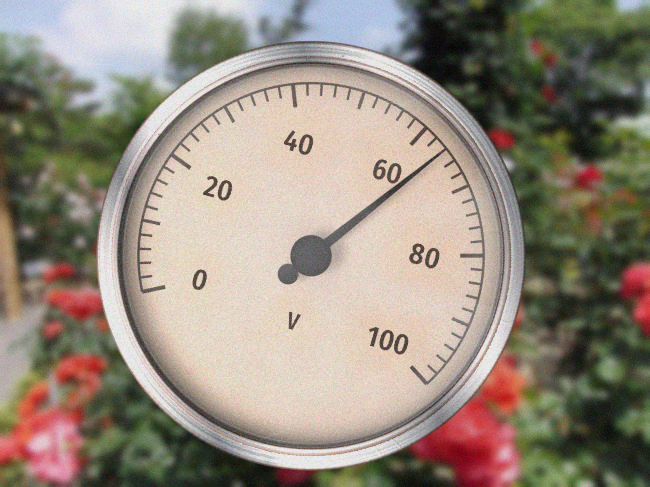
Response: 64 V
